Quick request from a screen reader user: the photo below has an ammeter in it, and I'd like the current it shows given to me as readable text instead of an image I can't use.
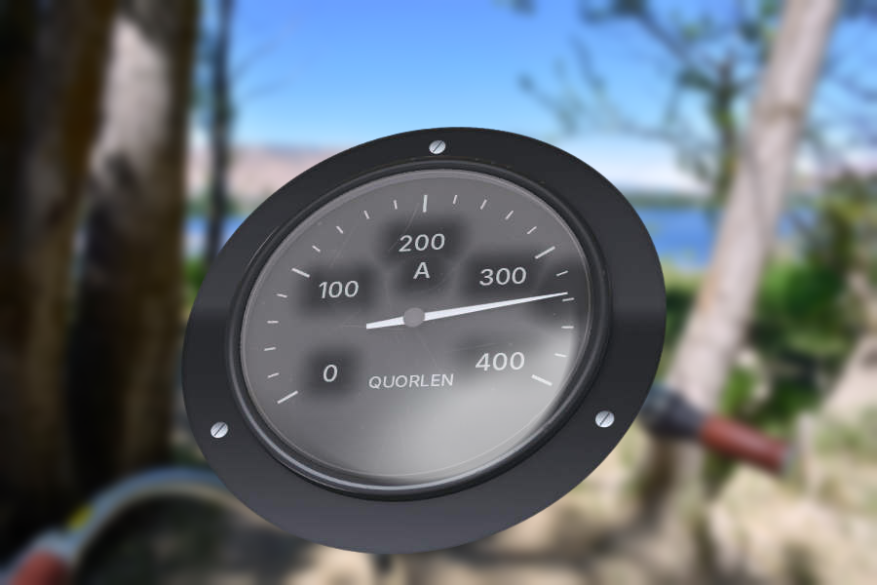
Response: 340 A
